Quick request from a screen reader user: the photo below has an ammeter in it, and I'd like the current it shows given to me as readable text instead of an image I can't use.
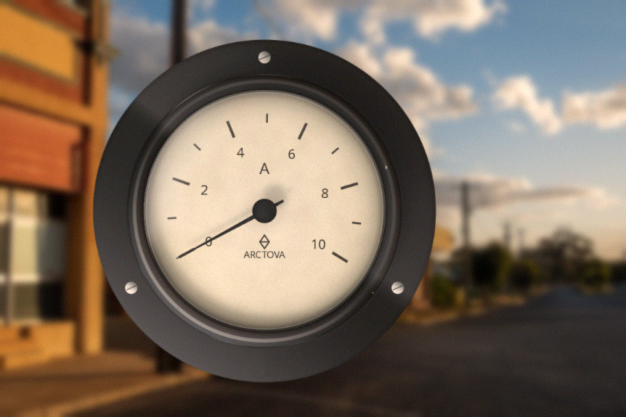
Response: 0 A
